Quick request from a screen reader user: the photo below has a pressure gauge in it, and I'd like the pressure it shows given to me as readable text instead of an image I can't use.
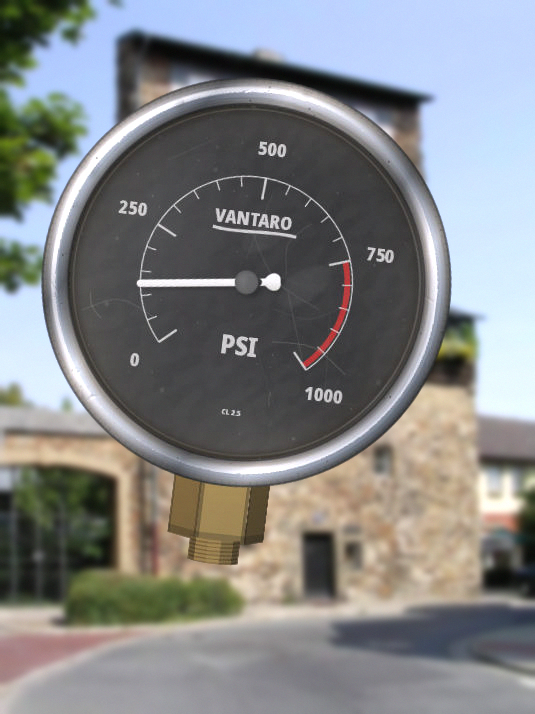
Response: 125 psi
